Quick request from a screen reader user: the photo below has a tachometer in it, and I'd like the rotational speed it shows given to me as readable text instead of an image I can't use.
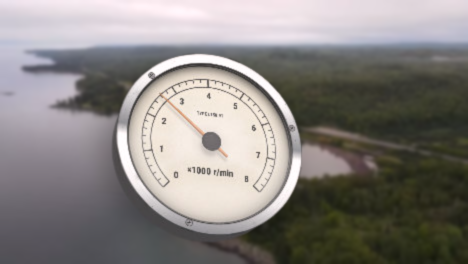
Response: 2600 rpm
